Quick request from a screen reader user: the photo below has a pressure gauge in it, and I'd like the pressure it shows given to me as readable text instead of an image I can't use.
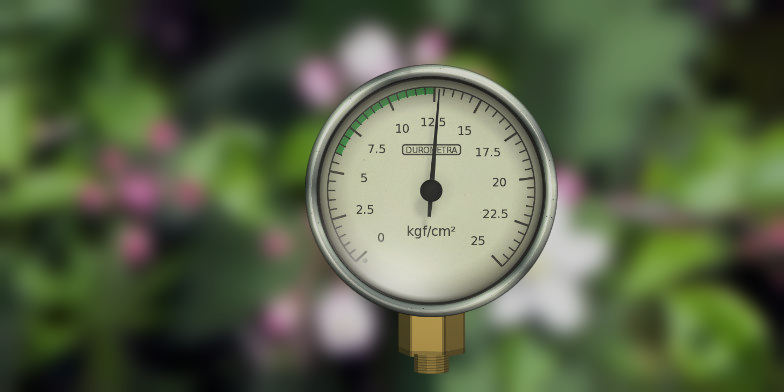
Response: 12.75 kg/cm²
